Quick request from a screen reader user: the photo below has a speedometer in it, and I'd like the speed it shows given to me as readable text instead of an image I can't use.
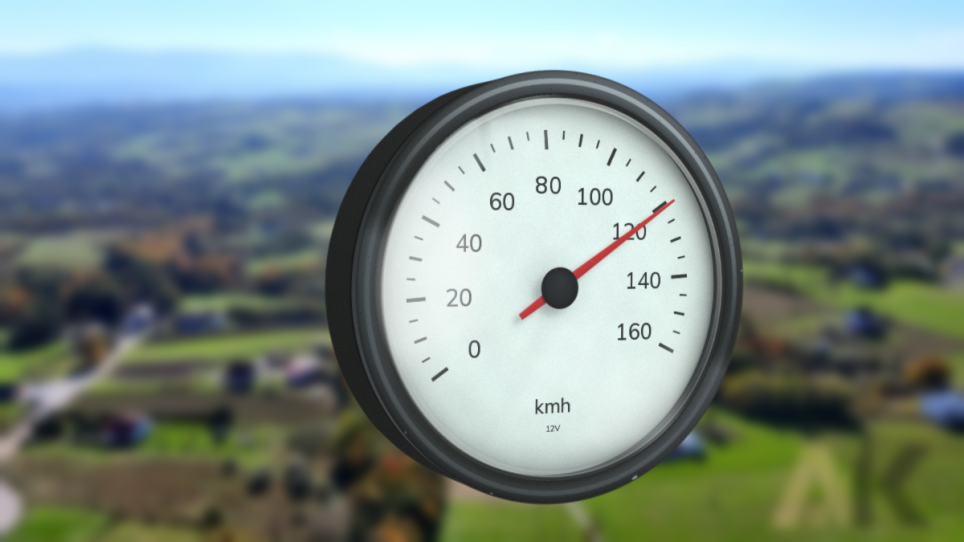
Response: 120 km/h
